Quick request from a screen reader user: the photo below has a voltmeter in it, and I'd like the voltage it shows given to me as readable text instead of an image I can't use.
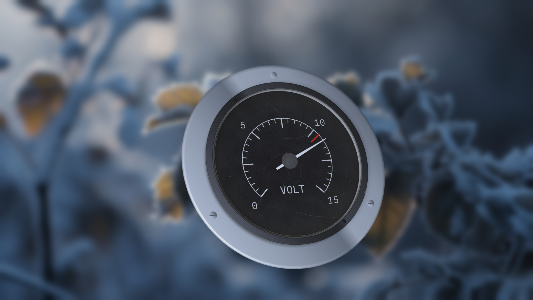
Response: 11 V
